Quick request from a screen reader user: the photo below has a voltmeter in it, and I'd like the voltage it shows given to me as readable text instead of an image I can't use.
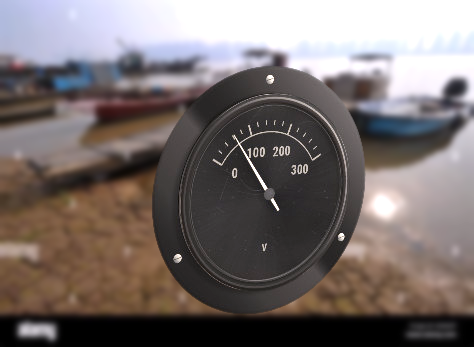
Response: 60 V
